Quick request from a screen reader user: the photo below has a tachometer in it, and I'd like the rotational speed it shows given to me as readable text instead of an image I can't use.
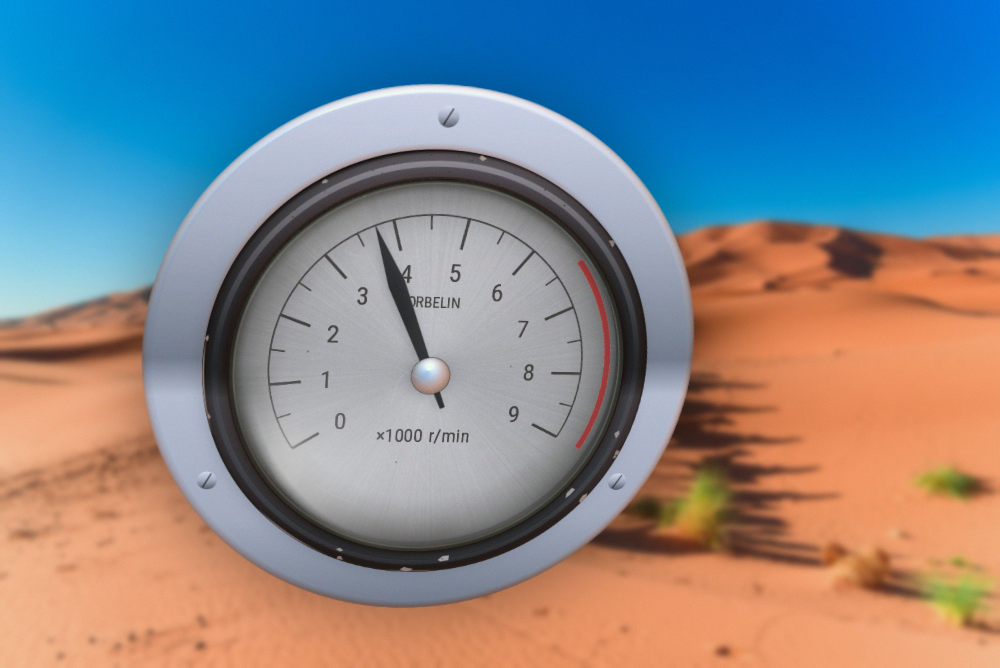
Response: 3750 rpm
